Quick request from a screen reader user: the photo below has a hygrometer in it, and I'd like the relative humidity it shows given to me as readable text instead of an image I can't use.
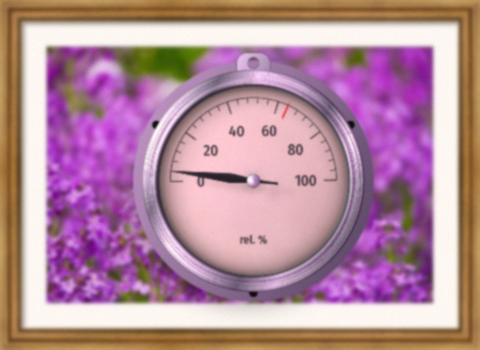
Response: 4 %
